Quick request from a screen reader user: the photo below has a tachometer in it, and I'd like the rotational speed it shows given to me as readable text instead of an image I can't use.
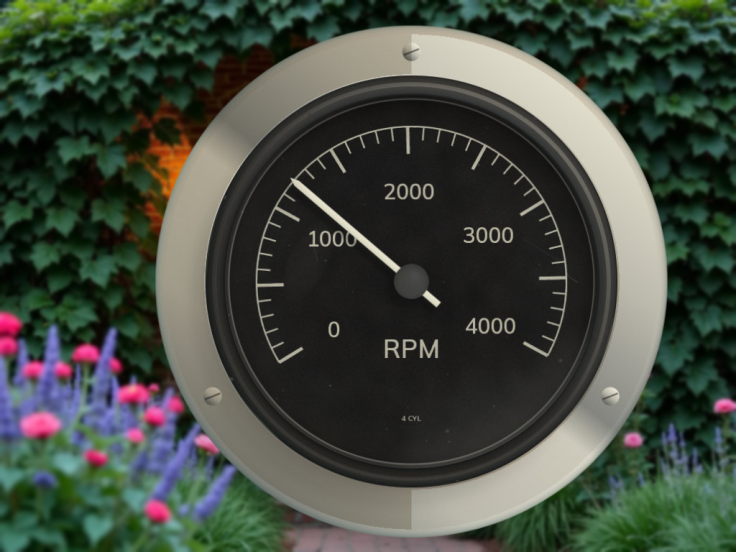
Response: 1200 rpm
